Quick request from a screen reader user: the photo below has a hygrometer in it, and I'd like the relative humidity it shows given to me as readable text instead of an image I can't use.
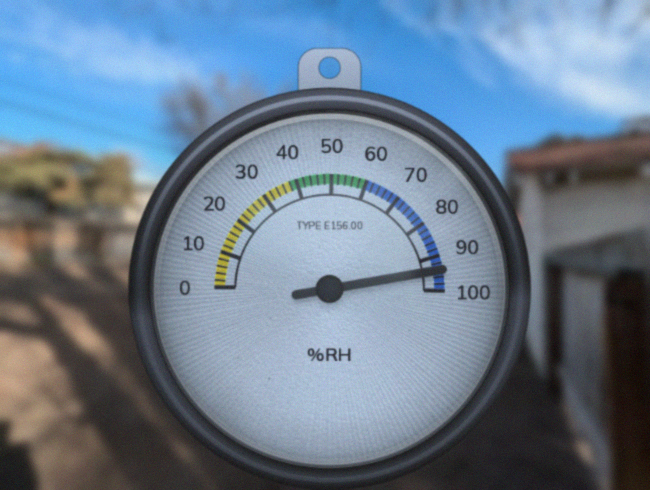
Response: 94 %
